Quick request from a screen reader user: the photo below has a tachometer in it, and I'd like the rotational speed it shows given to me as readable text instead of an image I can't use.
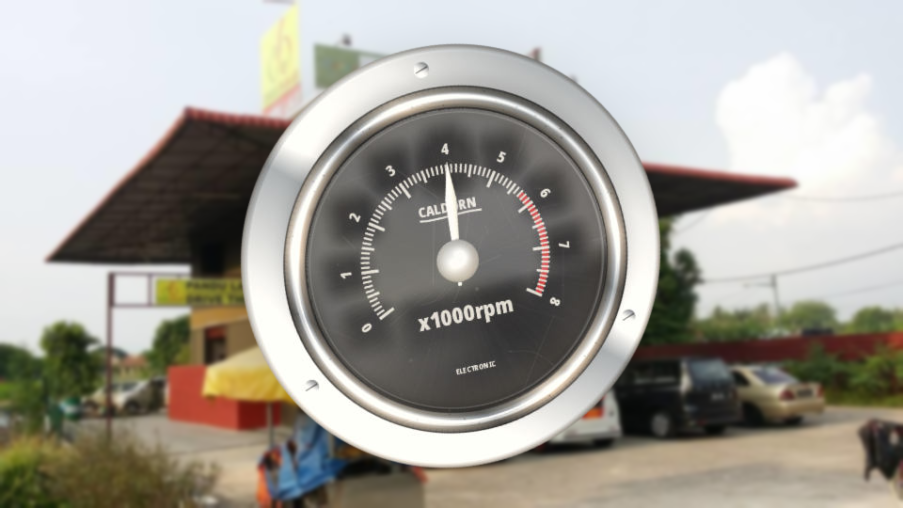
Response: 4000 rpm
